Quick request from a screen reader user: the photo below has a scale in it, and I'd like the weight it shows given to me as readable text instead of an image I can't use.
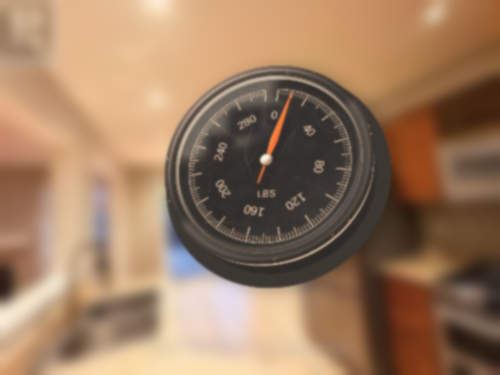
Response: 10 lb
